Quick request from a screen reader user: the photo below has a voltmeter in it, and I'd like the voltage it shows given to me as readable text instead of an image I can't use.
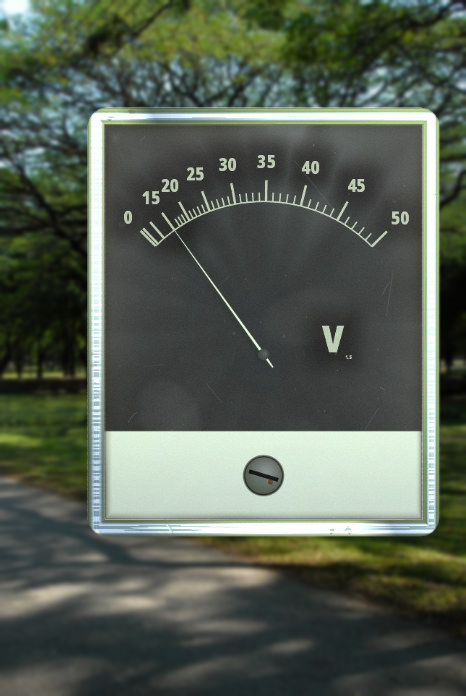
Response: 15 V
